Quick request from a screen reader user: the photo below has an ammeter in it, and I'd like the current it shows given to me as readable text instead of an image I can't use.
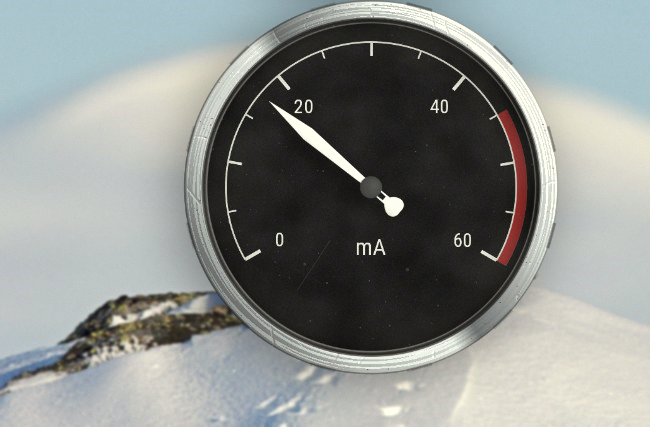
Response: 17.5 mA
